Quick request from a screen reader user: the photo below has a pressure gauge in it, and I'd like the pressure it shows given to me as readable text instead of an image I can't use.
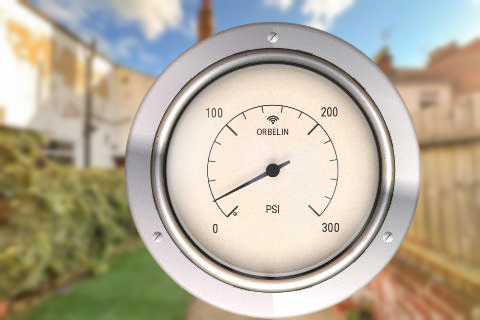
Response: 20 psi
